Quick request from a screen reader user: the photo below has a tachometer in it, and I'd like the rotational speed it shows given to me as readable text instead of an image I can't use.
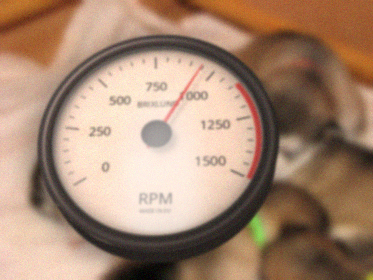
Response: 950 rpm
